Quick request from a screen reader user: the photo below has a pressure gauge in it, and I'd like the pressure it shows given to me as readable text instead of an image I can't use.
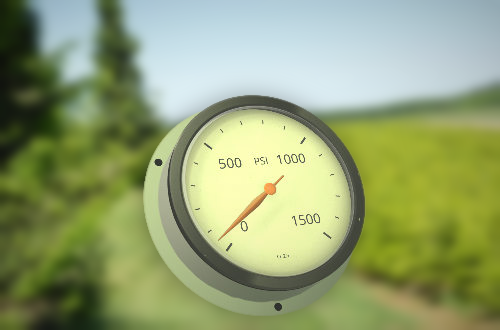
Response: 50 psi
